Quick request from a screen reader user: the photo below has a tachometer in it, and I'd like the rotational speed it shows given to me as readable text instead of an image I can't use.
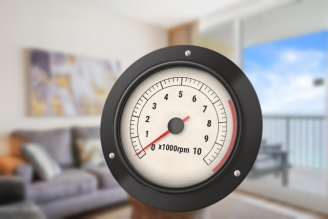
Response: 200 rpm
